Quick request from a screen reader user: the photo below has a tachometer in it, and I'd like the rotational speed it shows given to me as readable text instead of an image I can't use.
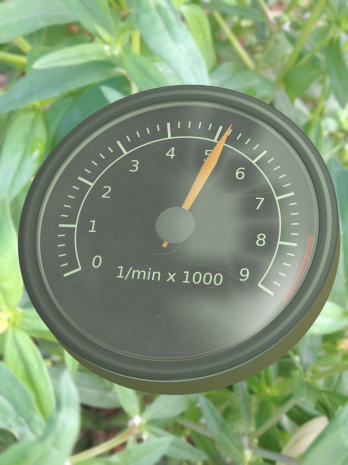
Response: 5200 rpm
